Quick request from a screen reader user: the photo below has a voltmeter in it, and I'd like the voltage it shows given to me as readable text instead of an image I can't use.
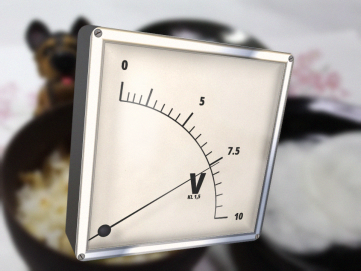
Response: 7.5 V
